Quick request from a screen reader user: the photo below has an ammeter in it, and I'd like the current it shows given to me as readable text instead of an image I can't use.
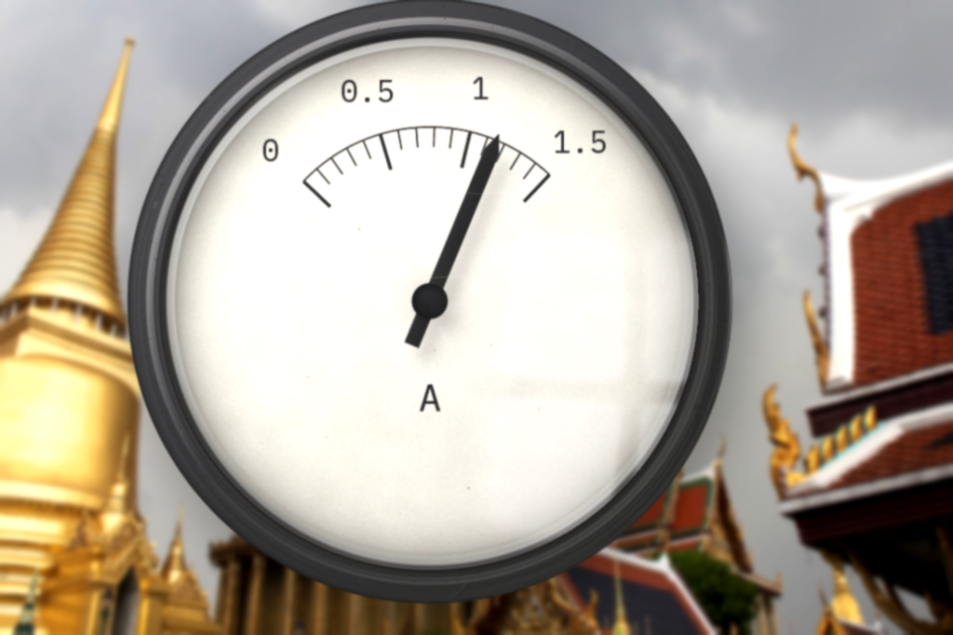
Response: 1.15 A
